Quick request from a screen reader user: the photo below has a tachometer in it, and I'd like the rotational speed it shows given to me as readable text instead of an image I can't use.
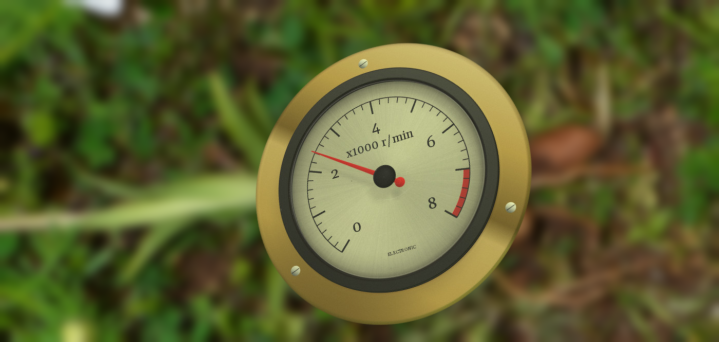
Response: 2400 rpm
